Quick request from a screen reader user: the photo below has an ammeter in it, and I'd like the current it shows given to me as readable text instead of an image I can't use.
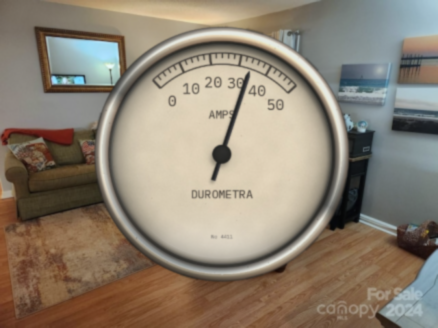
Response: 34 A
